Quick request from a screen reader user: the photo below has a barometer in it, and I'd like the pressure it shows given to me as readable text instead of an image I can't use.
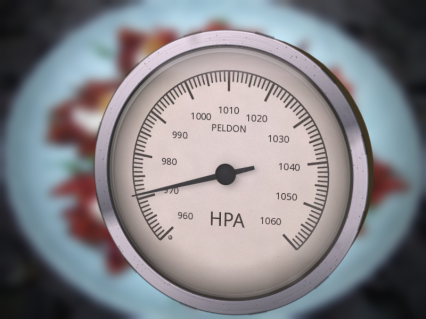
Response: 971 hPa
